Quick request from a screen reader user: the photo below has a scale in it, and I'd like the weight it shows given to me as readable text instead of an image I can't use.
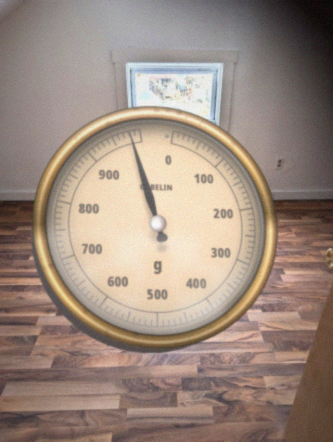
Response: 980 g
